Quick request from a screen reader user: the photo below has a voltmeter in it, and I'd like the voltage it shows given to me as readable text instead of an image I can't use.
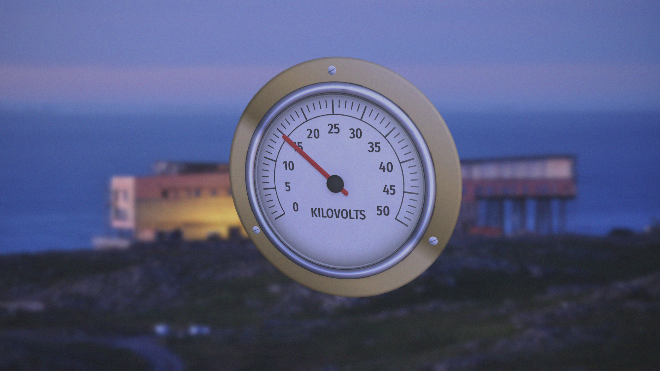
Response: 15 kV
